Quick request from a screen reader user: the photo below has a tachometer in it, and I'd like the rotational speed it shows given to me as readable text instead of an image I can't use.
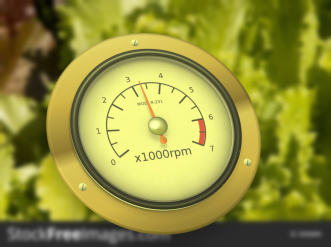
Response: 3250 rpm
